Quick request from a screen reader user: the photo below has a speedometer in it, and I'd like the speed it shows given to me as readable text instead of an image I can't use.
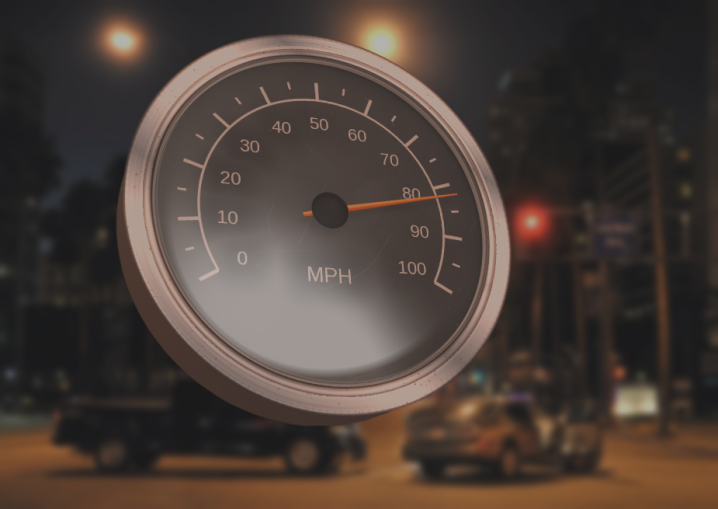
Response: 82.5 mph
